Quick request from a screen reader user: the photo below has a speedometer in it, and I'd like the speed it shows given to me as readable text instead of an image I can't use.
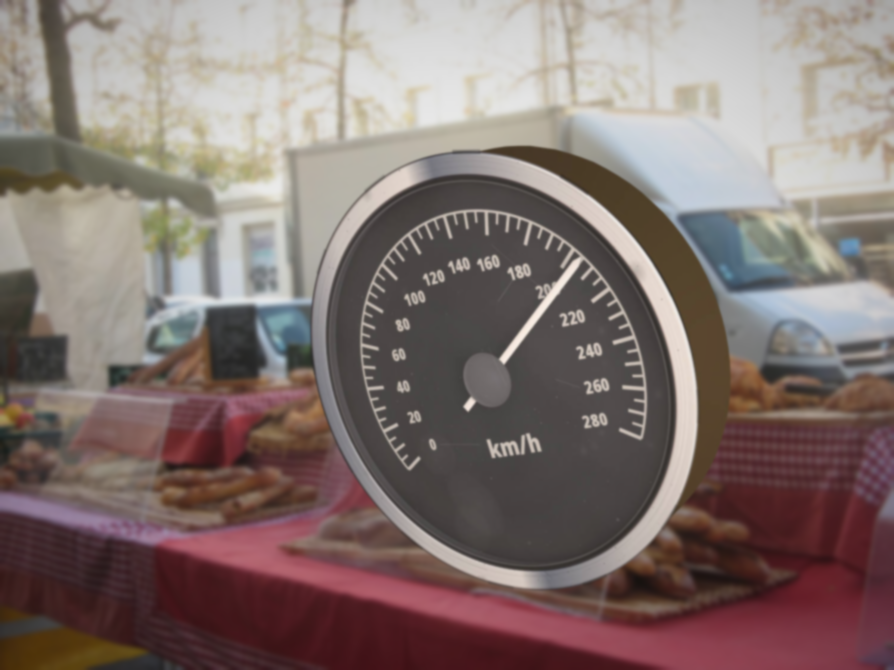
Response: 205 km/h
